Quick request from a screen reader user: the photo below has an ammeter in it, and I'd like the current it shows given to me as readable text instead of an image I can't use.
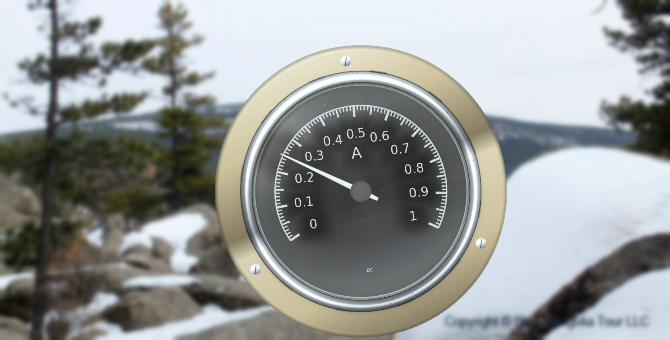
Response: 0.25 A
